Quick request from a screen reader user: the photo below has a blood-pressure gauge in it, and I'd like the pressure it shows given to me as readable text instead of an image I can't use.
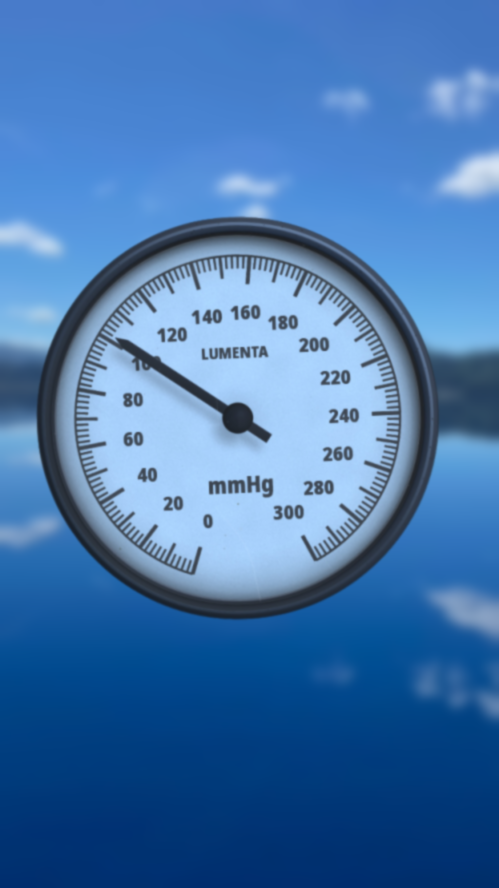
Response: 102 mmHg
